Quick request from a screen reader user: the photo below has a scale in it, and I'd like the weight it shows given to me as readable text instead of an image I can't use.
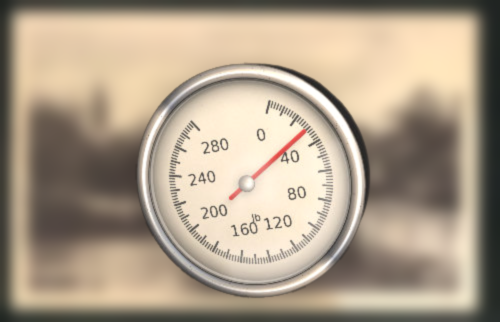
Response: 30 lb
